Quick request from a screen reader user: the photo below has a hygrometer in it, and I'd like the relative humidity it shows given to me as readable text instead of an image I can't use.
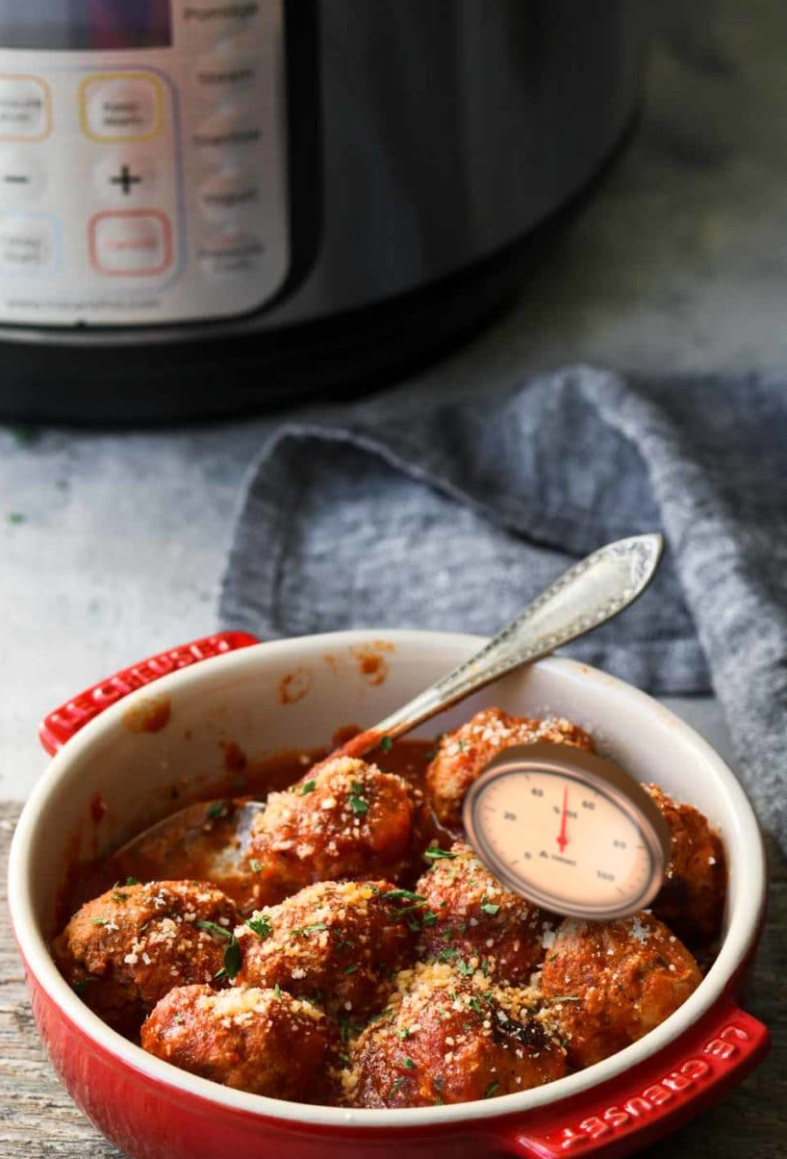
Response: 52 %
